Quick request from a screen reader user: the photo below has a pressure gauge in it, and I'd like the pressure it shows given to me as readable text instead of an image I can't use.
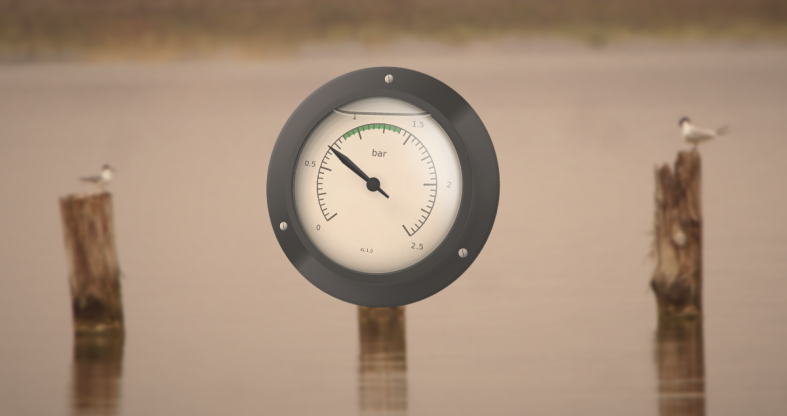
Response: 0.7 bar
